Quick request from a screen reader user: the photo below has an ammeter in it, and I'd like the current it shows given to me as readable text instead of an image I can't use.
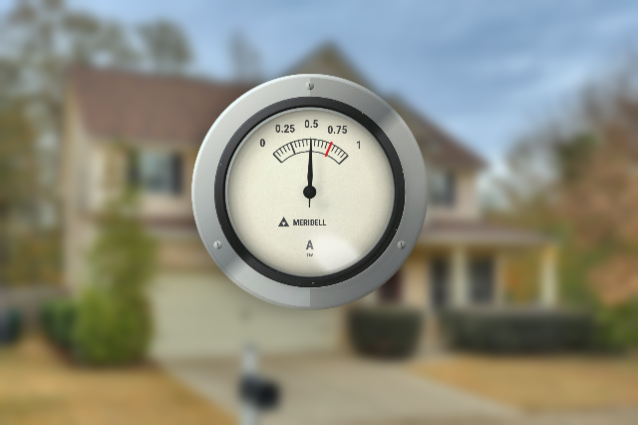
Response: 0.5 A
